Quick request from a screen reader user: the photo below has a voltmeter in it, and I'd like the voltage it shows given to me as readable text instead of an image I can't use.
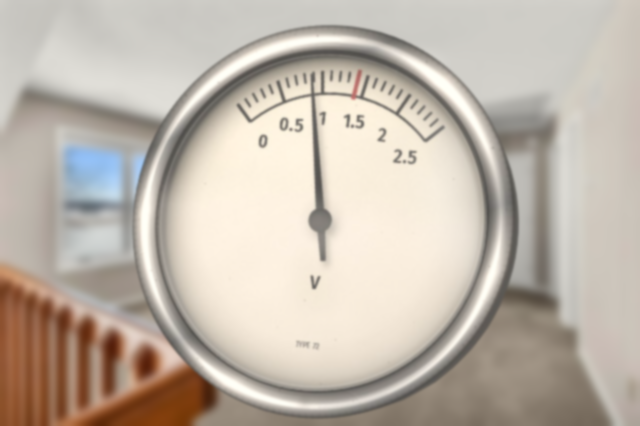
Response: 0.9 V
